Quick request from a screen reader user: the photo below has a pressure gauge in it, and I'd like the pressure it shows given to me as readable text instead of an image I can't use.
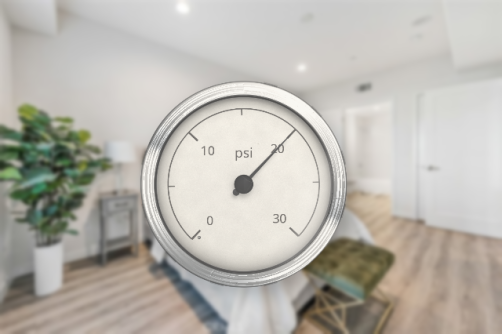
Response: 20 psi
